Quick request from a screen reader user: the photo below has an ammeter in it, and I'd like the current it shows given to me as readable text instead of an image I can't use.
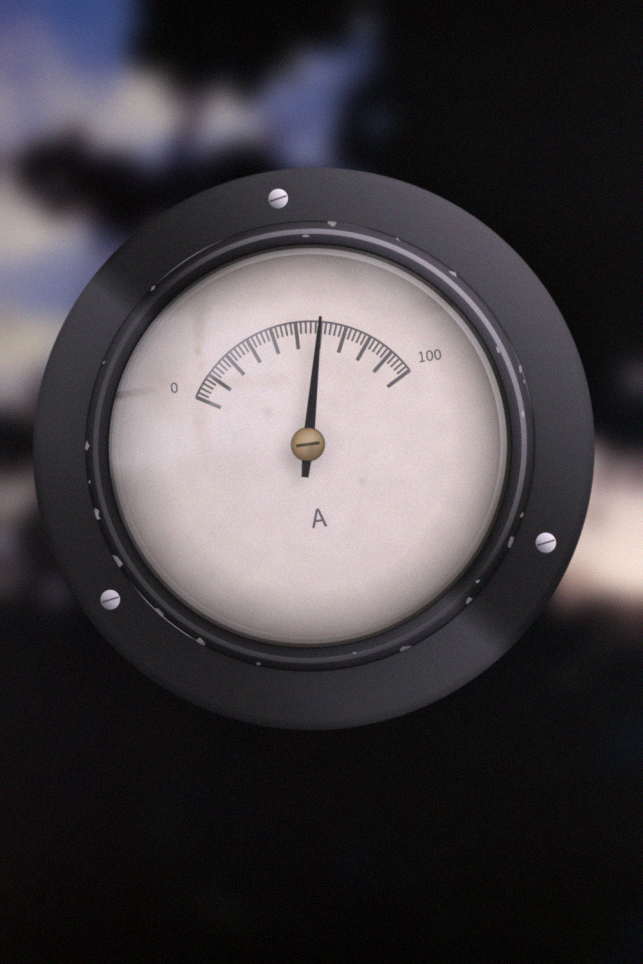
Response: 60 A
